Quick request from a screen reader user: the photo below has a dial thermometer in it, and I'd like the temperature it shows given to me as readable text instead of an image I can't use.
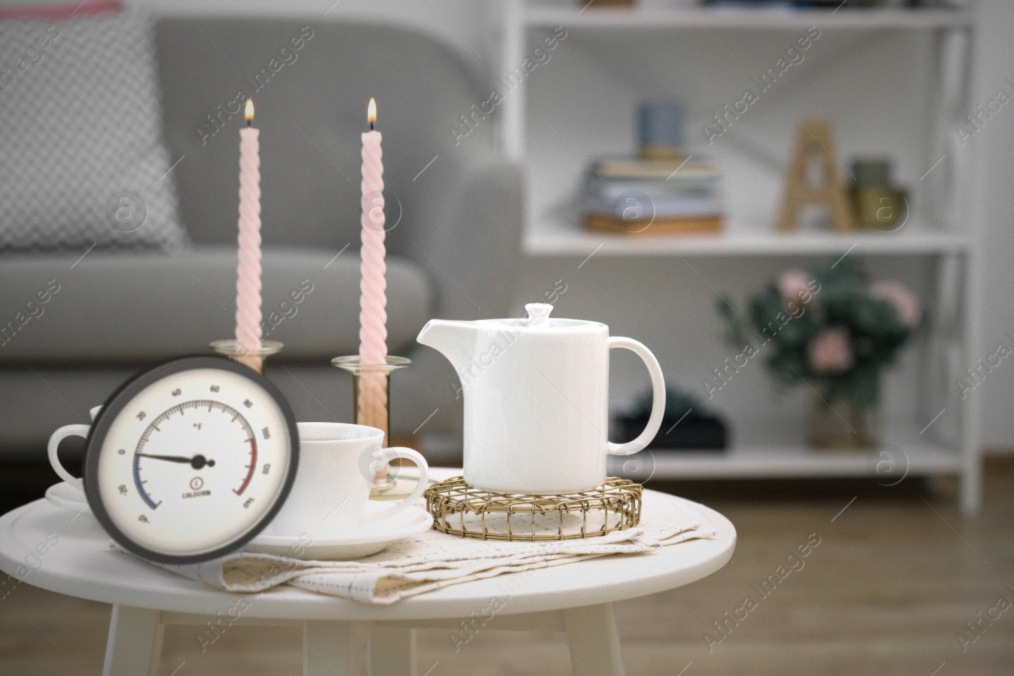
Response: 0 °F
